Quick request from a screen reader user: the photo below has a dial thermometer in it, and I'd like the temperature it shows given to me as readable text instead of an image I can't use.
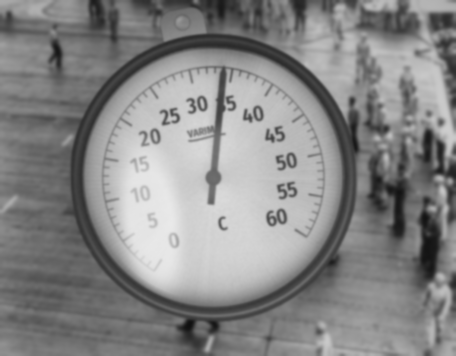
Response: 34 °C
